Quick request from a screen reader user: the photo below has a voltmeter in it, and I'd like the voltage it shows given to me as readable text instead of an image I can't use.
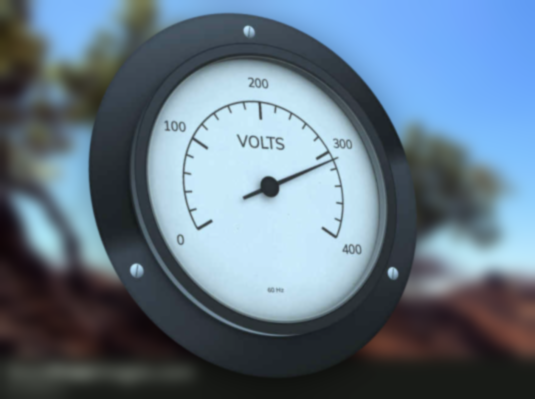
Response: 310 V
